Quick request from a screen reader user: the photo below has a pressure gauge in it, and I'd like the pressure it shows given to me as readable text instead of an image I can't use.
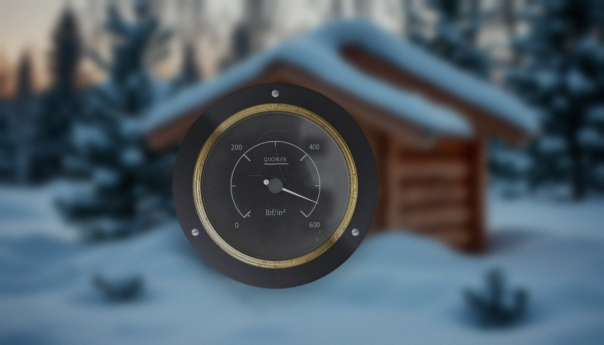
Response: 550 psi
